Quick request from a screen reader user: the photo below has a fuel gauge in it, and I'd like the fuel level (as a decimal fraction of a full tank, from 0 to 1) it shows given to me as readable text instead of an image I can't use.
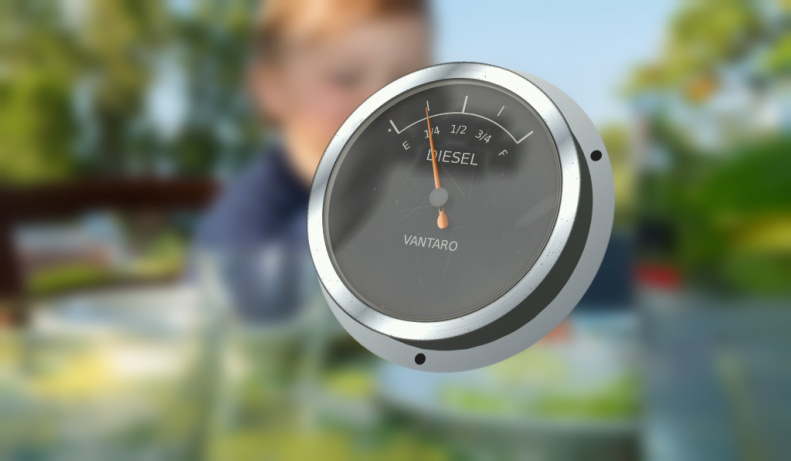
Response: 0.25
